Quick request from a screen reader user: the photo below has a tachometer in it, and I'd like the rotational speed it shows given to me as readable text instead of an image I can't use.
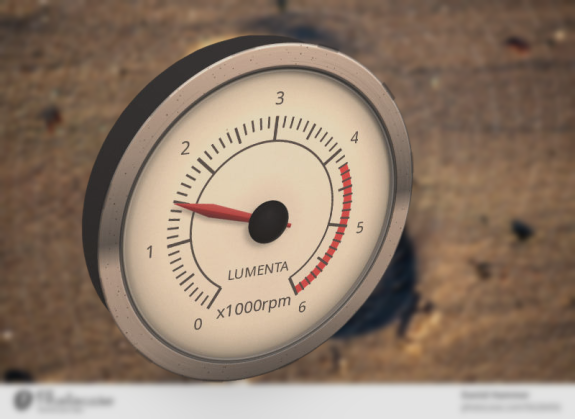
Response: 1500 rpm
